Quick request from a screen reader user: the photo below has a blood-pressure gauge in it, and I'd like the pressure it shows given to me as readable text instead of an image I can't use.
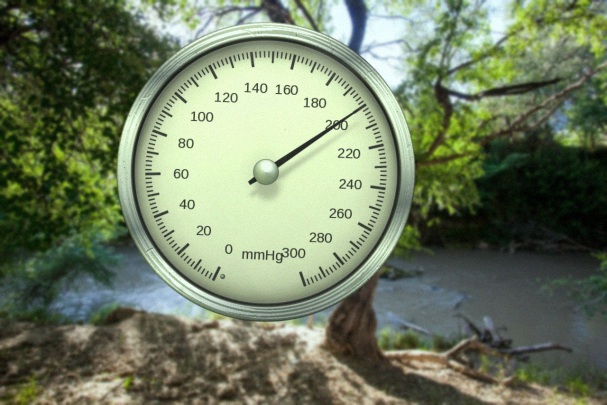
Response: 200 mmHg
